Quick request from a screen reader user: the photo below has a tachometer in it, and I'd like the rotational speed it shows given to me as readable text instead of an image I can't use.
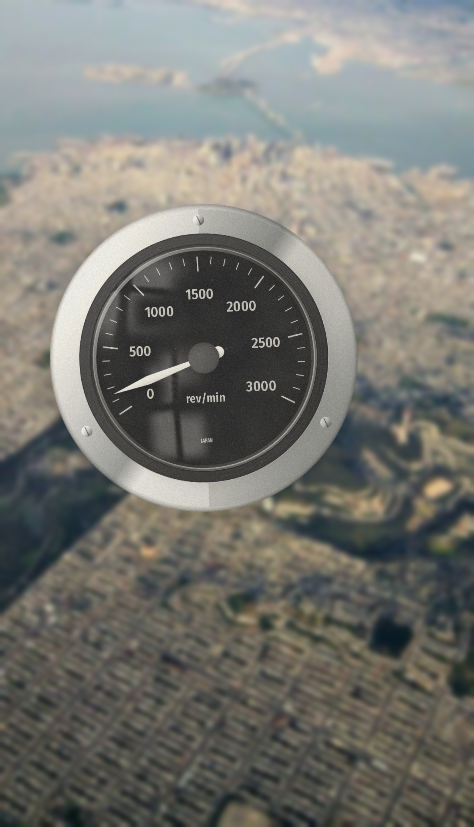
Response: 150 rpm
